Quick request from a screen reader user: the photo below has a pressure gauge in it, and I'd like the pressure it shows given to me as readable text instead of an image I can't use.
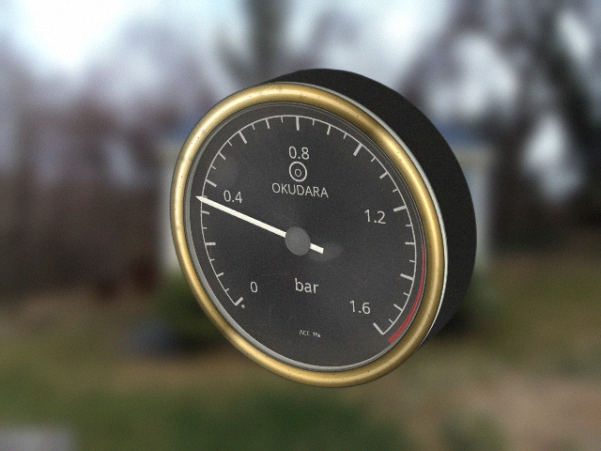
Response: 0.35 bar
